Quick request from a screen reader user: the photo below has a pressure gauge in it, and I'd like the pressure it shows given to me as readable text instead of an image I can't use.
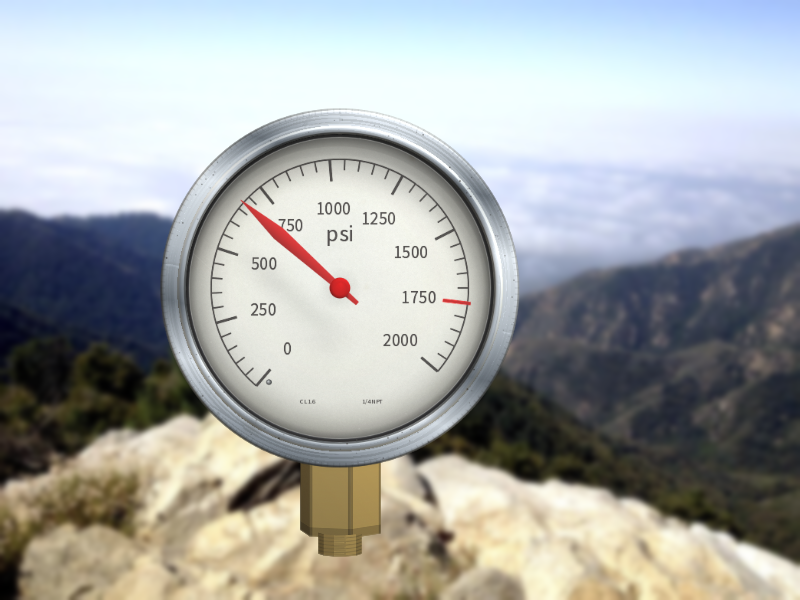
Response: 675 psi
